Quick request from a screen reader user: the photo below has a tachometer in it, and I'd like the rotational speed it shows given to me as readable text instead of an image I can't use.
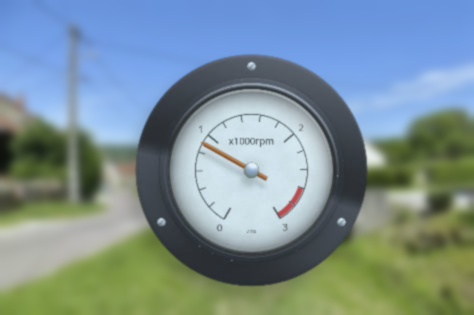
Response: 900 rpm
